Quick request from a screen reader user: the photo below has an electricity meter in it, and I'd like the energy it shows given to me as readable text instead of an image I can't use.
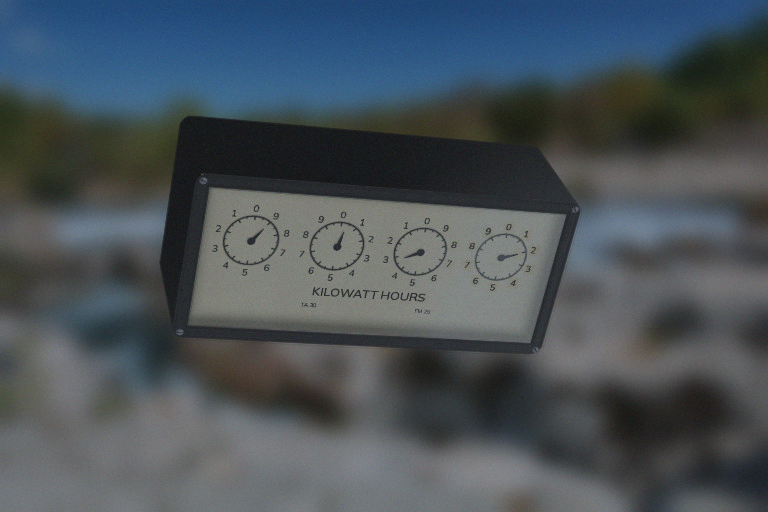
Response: 9032 kWh
